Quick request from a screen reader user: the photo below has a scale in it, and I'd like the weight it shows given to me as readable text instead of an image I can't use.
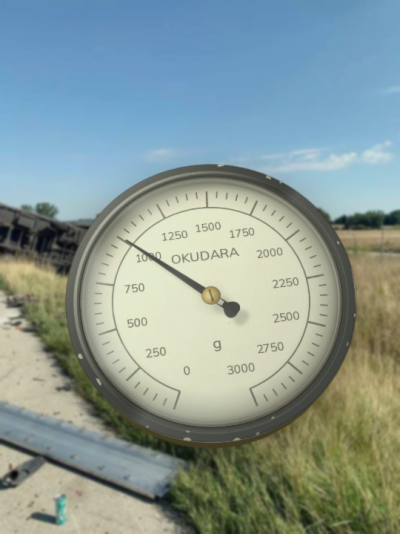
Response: 1000 g
